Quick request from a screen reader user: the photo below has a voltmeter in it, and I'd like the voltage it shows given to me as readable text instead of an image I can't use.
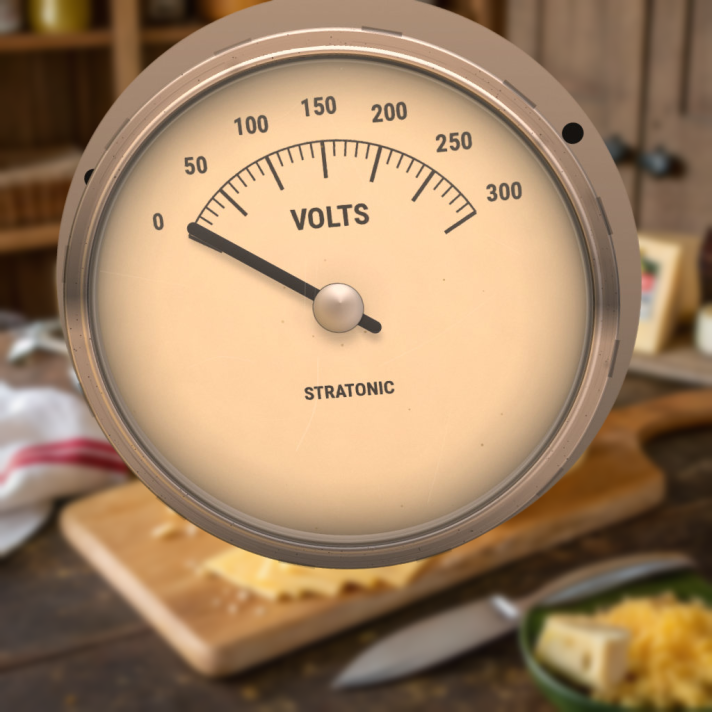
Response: 10 V
